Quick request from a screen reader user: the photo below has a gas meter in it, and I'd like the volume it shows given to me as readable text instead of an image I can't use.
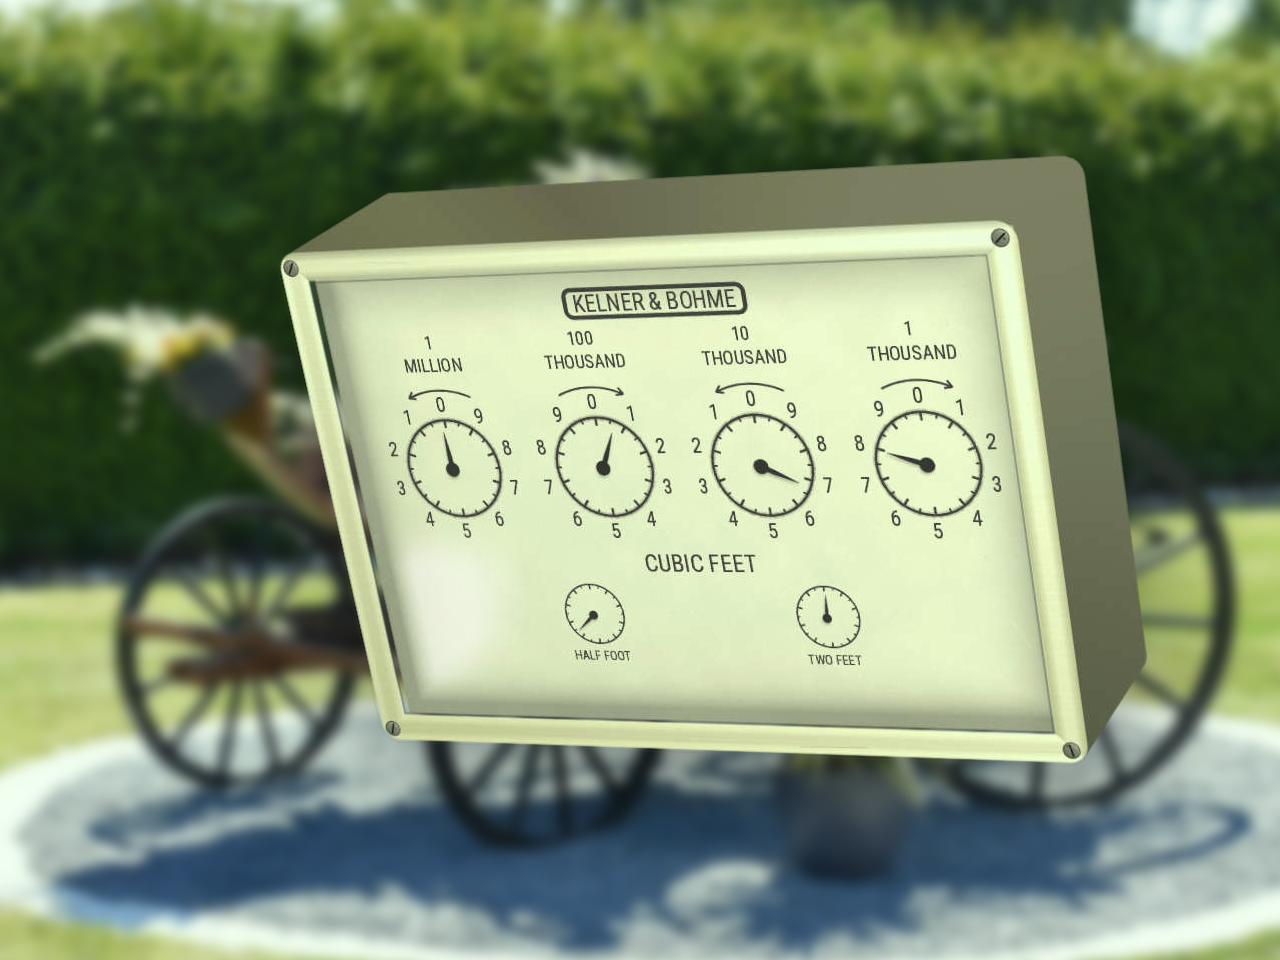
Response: 6800 ft³
